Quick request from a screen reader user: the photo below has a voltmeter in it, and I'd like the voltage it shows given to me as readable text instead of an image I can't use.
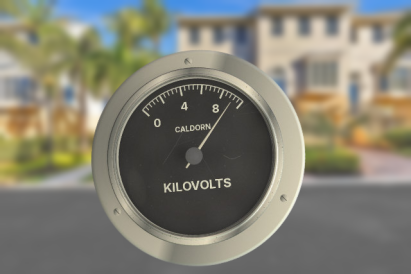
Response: 9.2 kV
